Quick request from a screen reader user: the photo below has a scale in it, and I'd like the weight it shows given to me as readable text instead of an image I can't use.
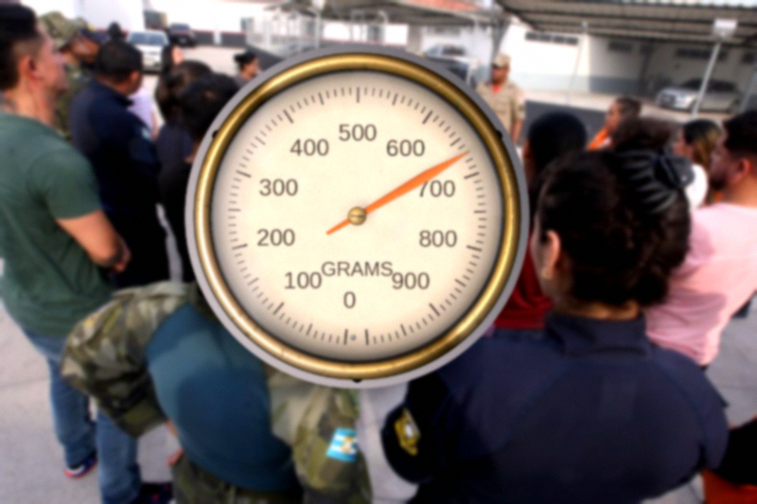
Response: 670 g
